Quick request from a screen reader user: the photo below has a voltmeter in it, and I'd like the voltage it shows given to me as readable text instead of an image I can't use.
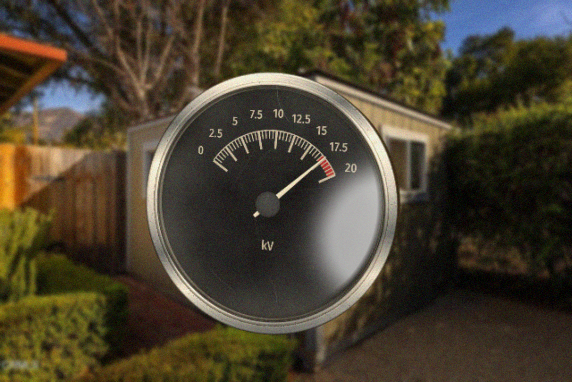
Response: 17.5 kV
